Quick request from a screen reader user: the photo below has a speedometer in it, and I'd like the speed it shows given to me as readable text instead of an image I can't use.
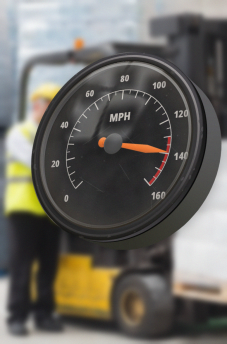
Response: 140 mph
